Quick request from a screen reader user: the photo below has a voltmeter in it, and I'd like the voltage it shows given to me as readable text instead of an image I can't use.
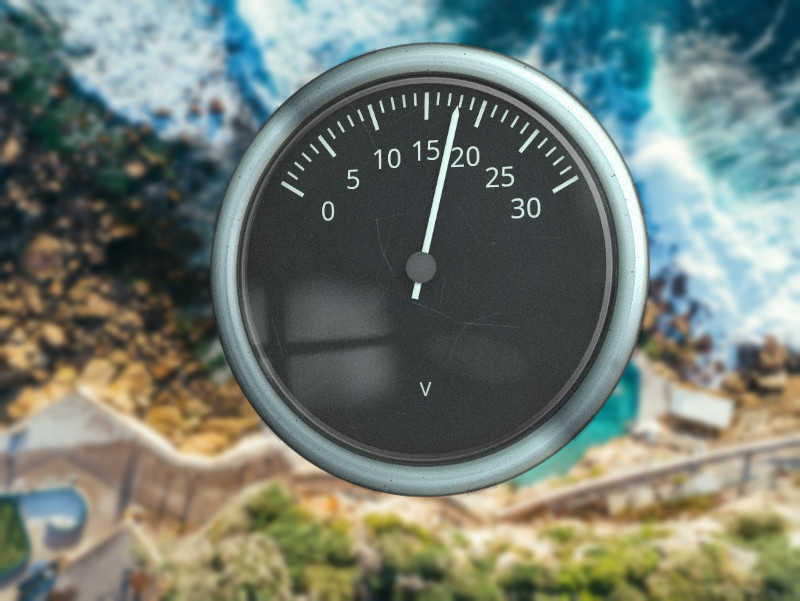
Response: 18 V
